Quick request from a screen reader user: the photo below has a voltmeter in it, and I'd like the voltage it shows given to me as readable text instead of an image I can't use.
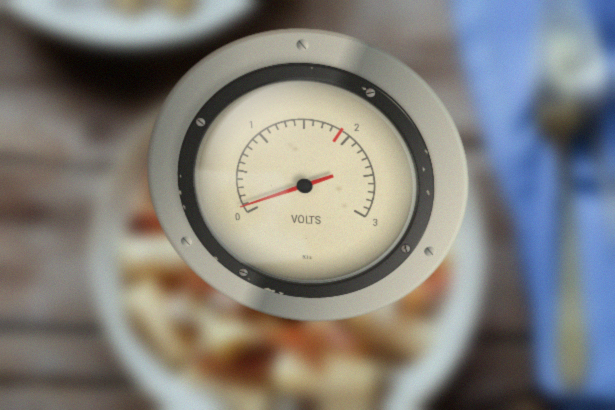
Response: 0.1 V
